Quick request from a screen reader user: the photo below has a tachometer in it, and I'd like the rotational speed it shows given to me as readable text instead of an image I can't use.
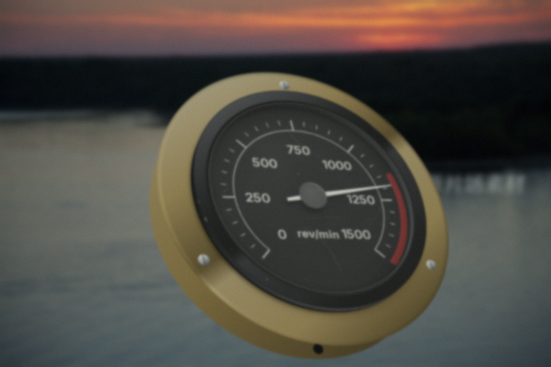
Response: 1200 rpm
